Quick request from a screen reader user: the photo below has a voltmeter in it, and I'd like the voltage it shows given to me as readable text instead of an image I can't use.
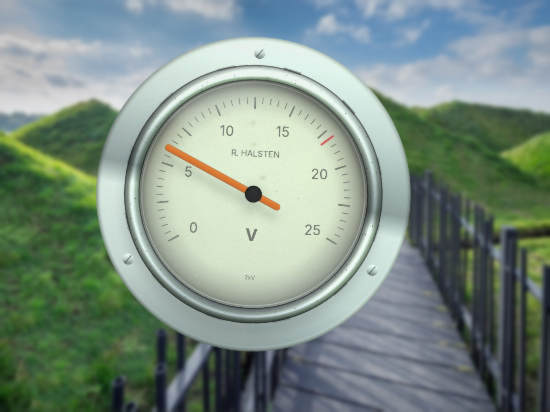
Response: 6 V
